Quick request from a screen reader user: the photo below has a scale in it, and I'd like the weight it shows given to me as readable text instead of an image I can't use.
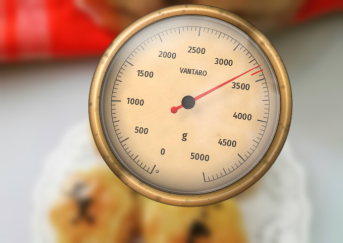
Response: 3350 g
